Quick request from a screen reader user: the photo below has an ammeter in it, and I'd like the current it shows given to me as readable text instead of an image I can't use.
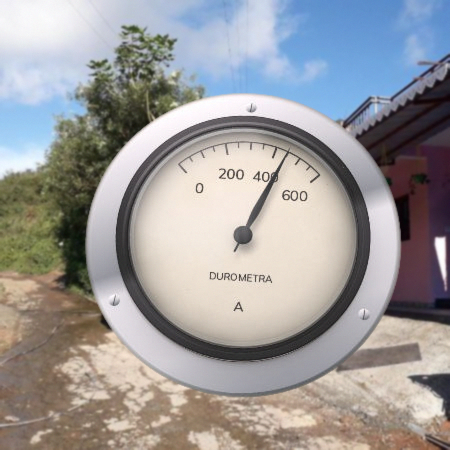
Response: 450 A
